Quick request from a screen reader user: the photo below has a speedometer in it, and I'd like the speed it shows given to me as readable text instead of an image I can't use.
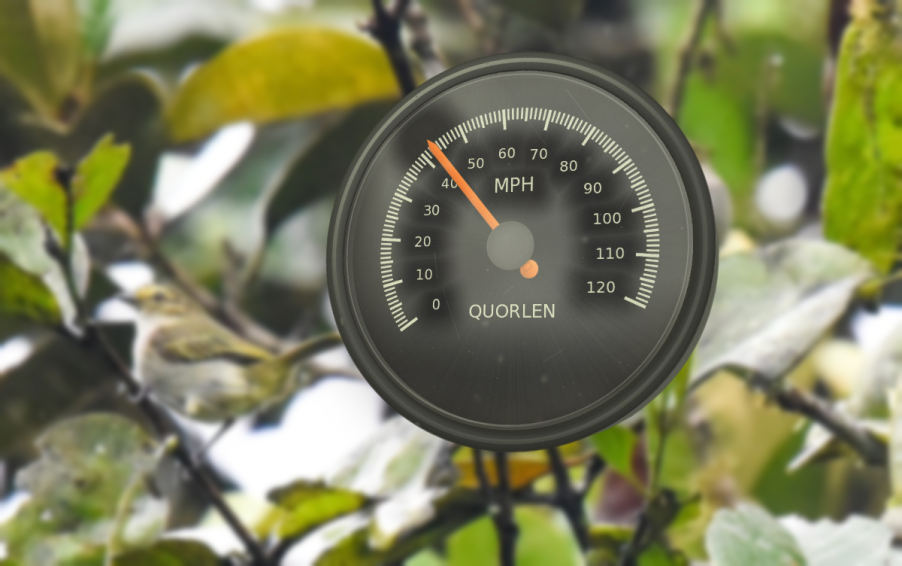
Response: 43 mph
